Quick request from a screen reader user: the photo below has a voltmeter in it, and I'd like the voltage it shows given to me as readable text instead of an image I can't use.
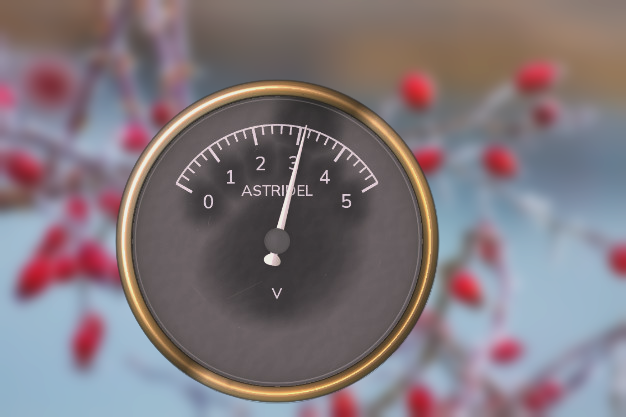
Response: 3.1 V
